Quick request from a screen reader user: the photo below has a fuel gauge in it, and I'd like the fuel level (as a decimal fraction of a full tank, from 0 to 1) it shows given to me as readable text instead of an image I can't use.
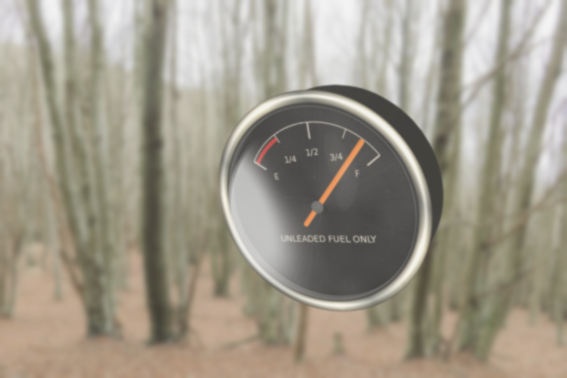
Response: 0.875
